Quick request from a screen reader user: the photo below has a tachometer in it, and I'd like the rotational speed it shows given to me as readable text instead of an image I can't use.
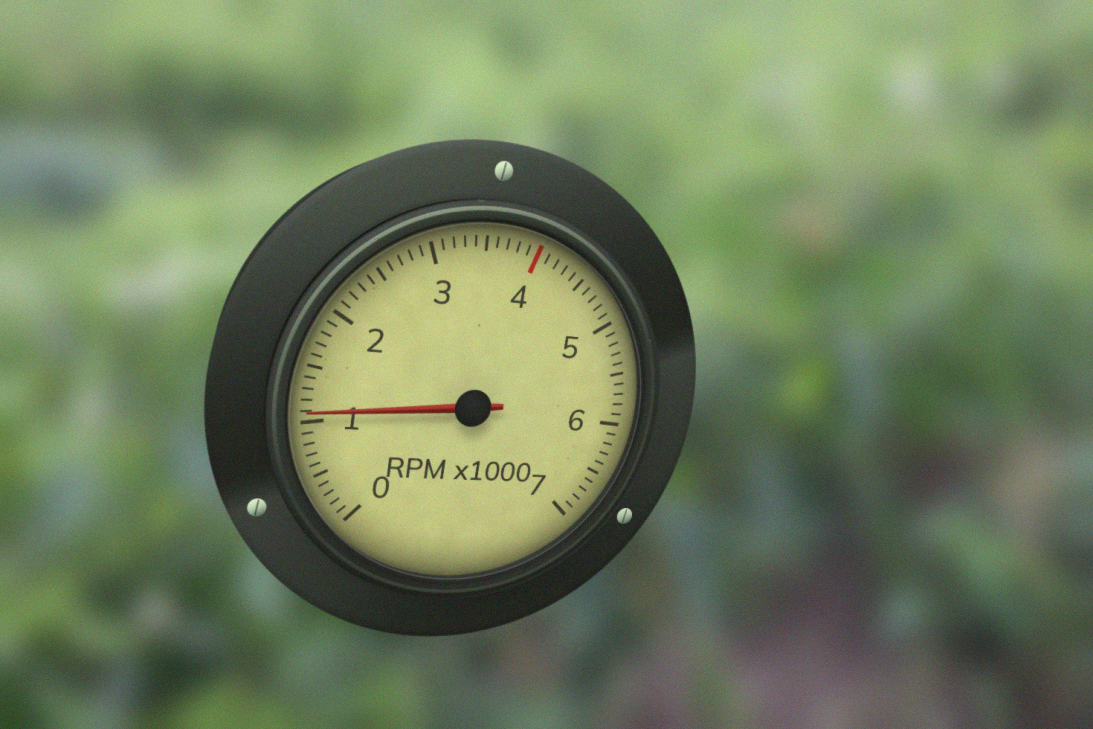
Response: 1100 rpm
